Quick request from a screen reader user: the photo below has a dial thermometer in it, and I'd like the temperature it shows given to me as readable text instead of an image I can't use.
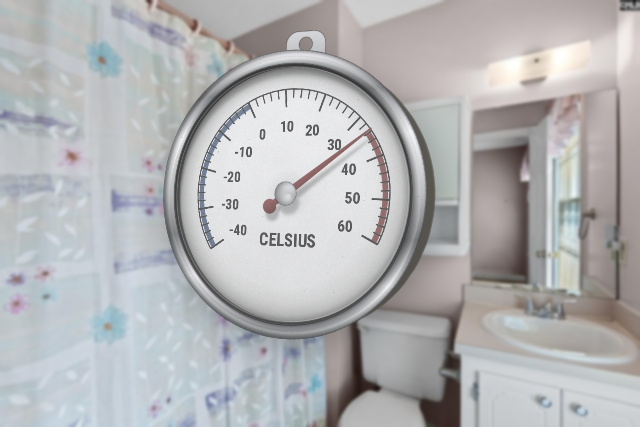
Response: 34 °C
